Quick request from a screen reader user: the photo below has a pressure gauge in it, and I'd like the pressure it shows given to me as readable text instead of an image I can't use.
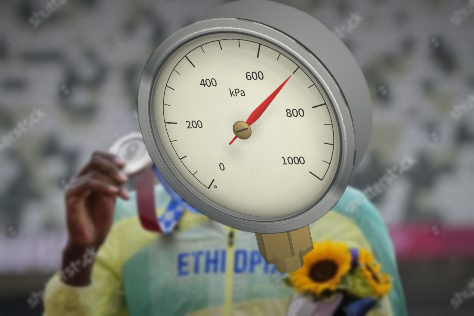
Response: 700 kPa
